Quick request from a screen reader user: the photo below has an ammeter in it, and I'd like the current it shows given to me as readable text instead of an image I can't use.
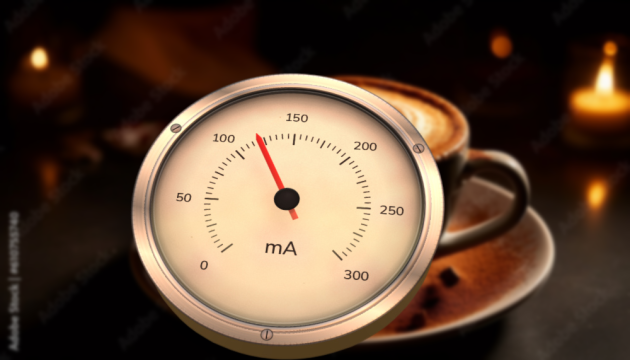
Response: 120 mA
